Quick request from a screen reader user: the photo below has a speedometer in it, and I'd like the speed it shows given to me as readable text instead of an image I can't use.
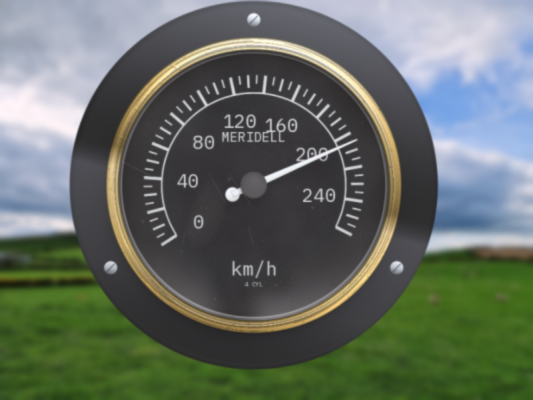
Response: 205 km/h
